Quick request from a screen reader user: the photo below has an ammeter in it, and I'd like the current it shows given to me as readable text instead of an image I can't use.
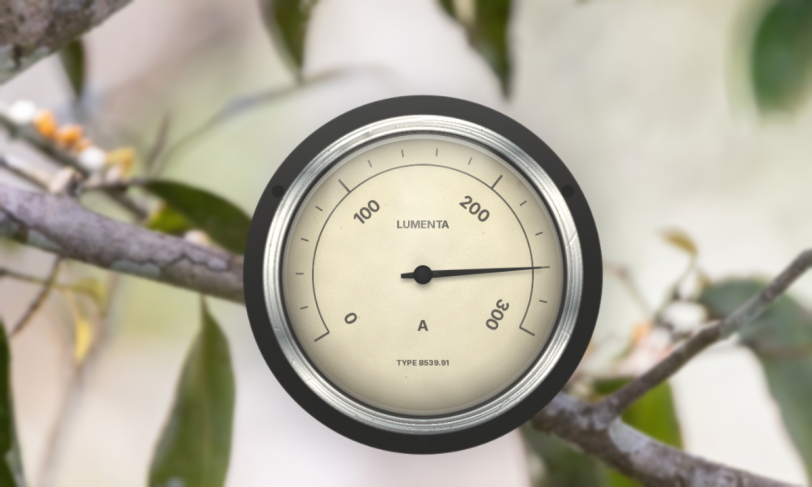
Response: 260 A
